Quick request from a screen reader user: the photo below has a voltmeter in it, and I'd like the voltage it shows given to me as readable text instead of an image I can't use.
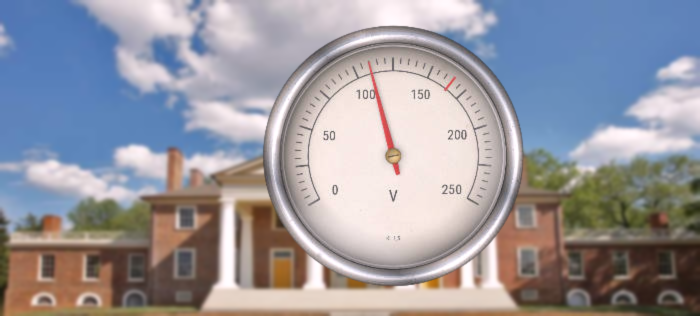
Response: 110 V
